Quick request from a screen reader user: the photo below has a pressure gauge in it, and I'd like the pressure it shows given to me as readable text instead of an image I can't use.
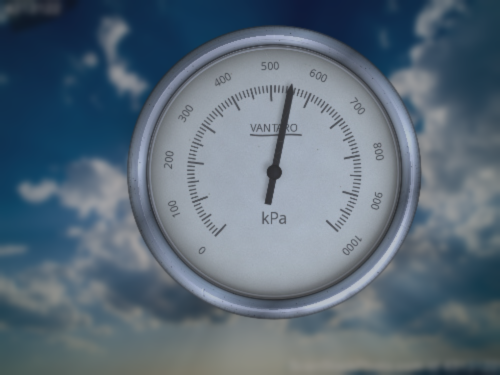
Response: 550 kPa
